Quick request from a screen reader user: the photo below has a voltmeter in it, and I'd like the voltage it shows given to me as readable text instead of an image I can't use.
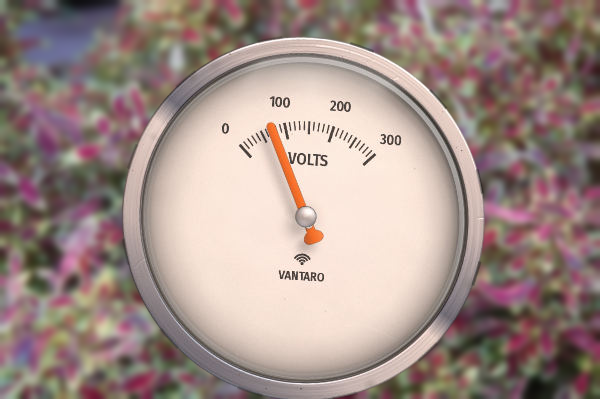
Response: 70 V
